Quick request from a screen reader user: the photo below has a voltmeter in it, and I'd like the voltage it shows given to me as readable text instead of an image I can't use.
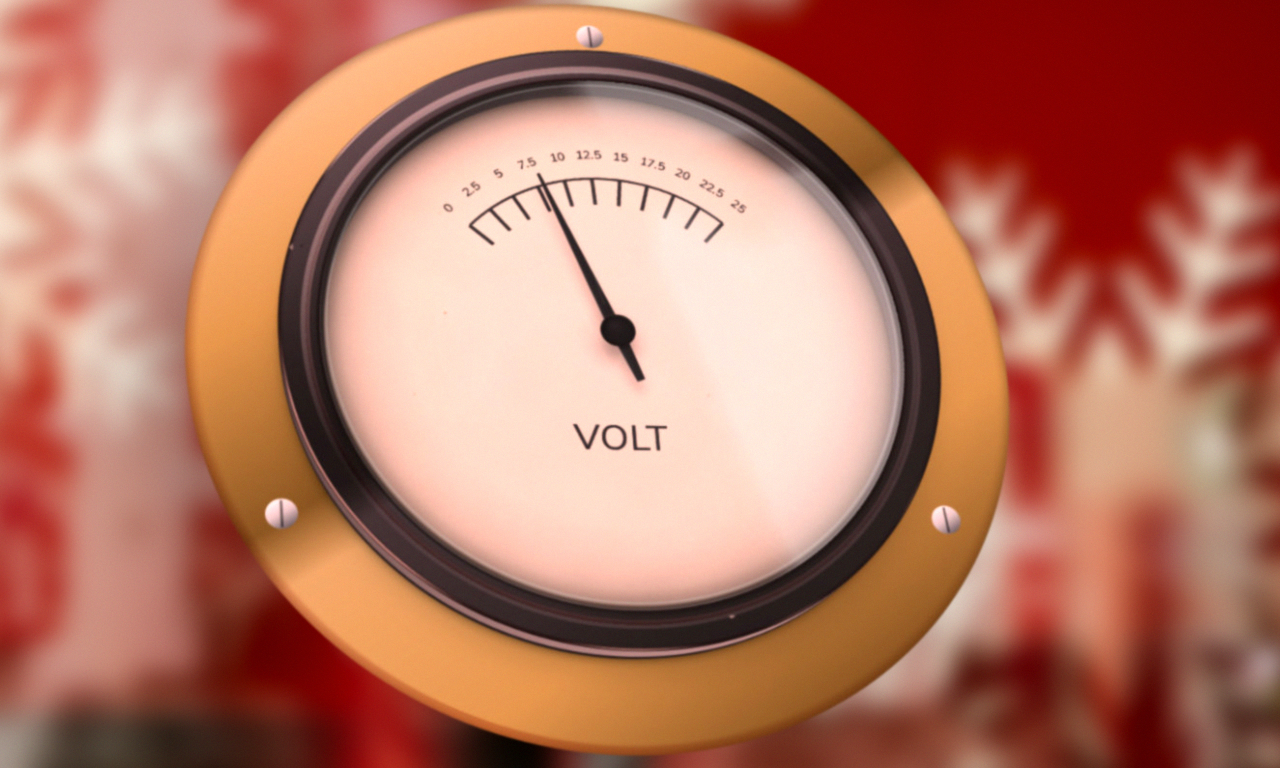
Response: 7.5 V
